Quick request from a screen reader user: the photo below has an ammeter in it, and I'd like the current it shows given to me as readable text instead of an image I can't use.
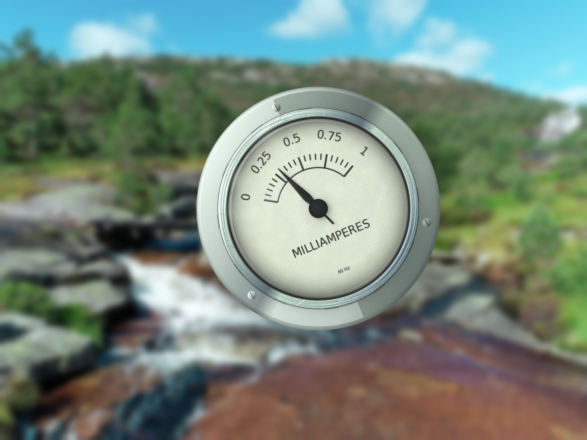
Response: 0.3 mA
